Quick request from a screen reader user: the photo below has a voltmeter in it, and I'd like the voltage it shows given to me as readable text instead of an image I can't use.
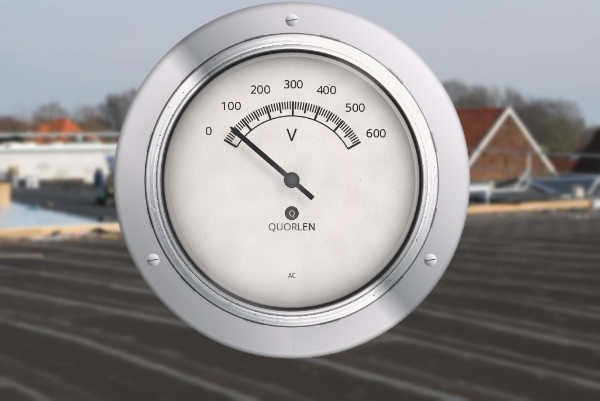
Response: 50 V
